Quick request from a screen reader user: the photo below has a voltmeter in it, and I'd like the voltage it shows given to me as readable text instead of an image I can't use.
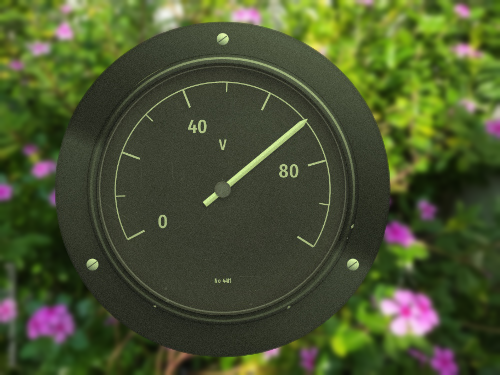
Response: 70 V
